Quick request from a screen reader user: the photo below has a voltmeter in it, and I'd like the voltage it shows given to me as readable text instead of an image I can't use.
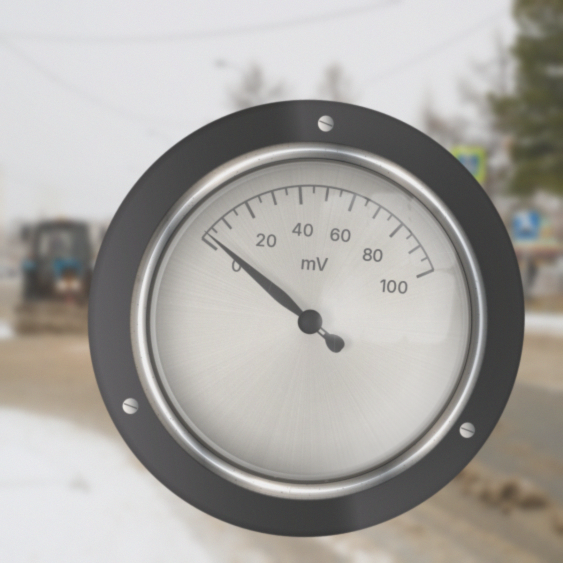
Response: 2.5 mV
